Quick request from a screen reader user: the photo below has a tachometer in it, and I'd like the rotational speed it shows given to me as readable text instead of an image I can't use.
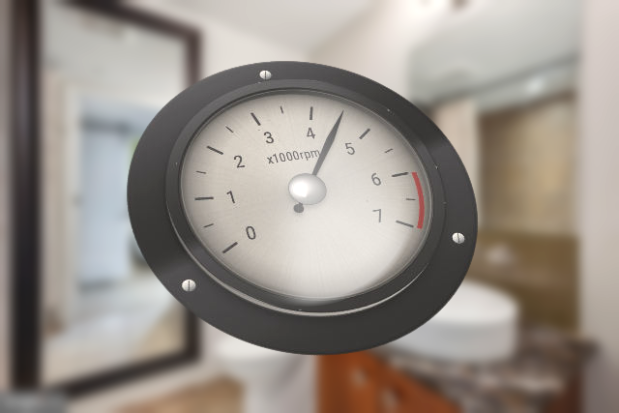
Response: 4500 rpm
